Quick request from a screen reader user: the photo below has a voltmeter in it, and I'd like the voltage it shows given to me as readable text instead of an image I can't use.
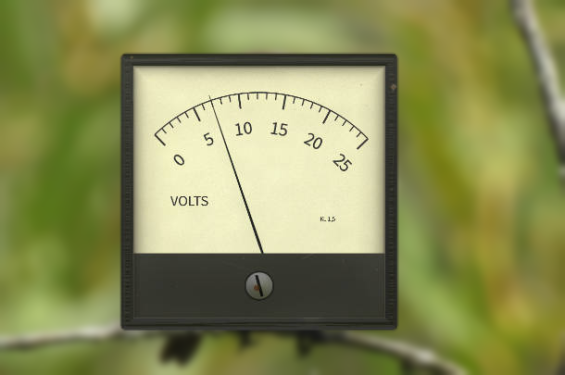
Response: 7 V
